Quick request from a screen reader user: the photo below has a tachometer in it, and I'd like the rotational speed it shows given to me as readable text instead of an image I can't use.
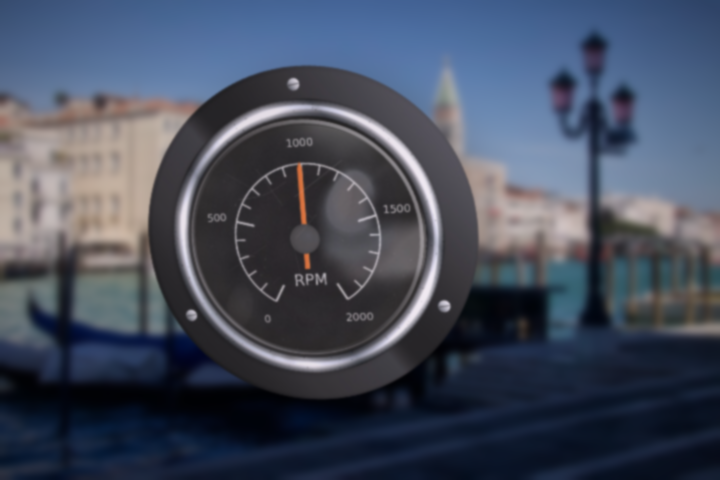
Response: 1000 rpm
